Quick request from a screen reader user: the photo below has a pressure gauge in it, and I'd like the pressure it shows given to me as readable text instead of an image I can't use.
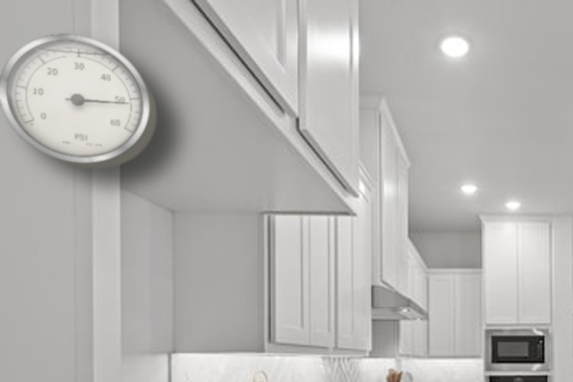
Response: 52 psi
